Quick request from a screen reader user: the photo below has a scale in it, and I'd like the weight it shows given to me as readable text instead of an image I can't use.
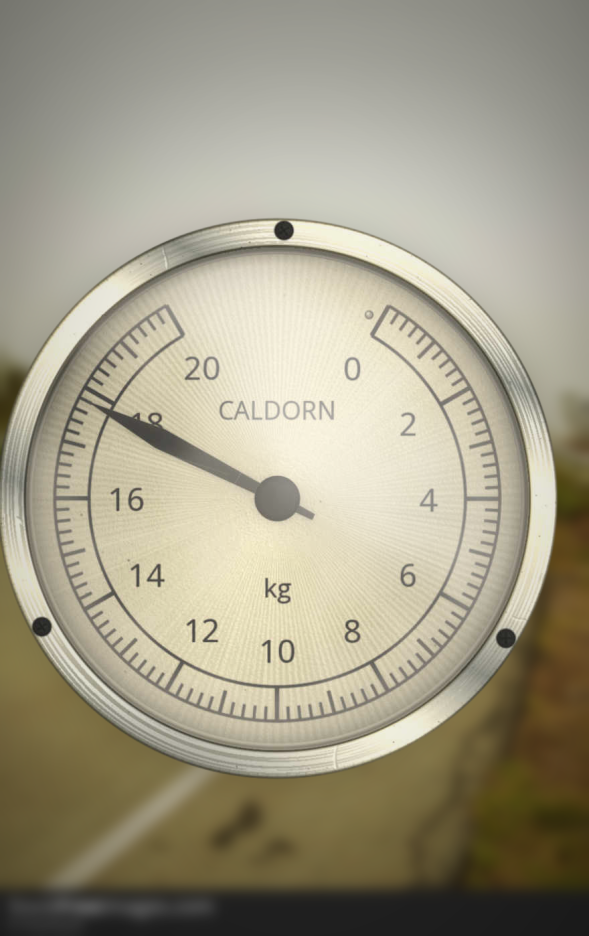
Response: 17.8 kg
